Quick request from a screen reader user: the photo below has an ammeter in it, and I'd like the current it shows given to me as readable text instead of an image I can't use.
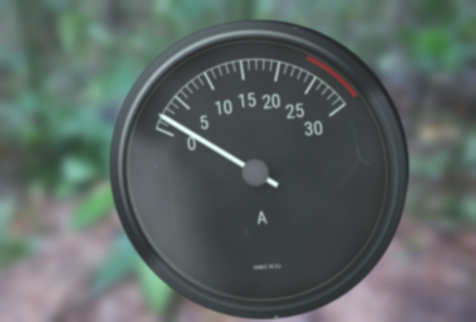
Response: 2 A
